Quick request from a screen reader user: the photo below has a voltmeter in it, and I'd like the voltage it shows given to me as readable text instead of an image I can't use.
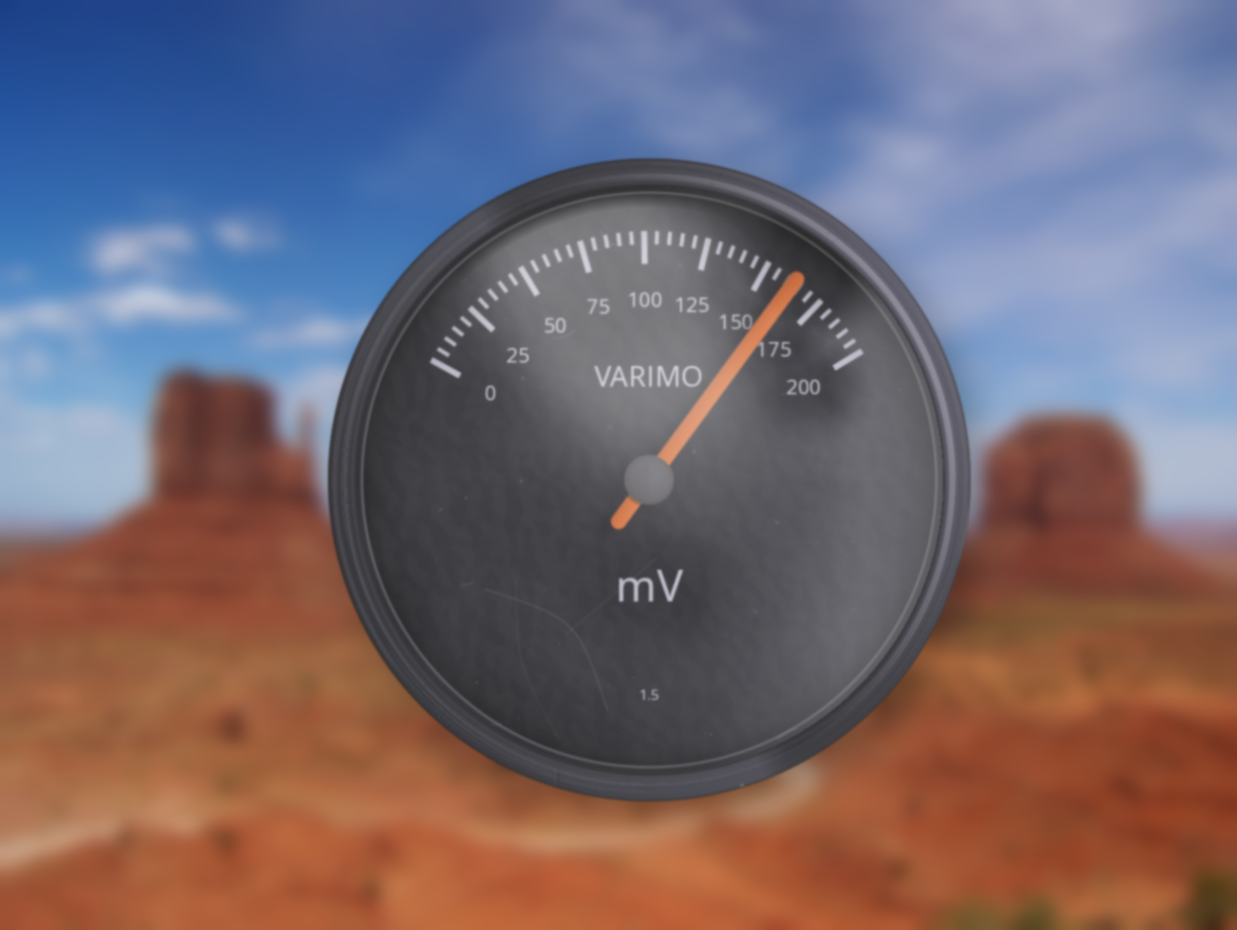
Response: 162.5 mV
